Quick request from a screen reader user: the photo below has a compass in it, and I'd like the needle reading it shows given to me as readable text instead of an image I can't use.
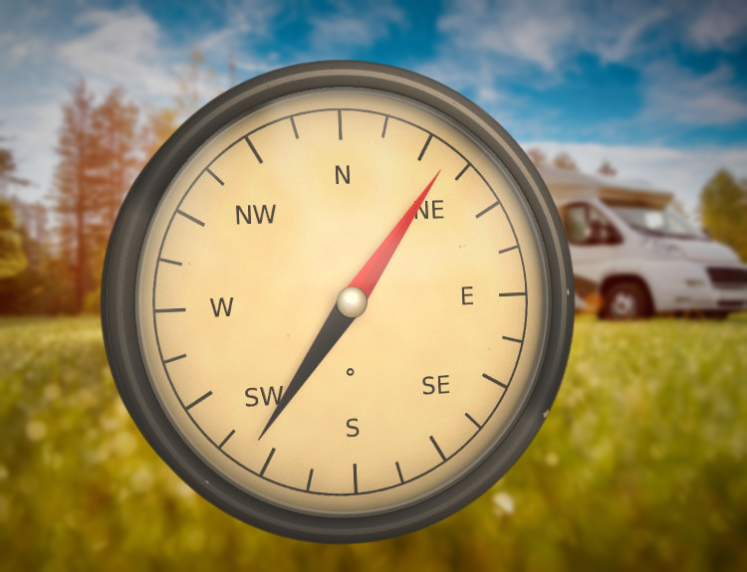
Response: 37.5 °
